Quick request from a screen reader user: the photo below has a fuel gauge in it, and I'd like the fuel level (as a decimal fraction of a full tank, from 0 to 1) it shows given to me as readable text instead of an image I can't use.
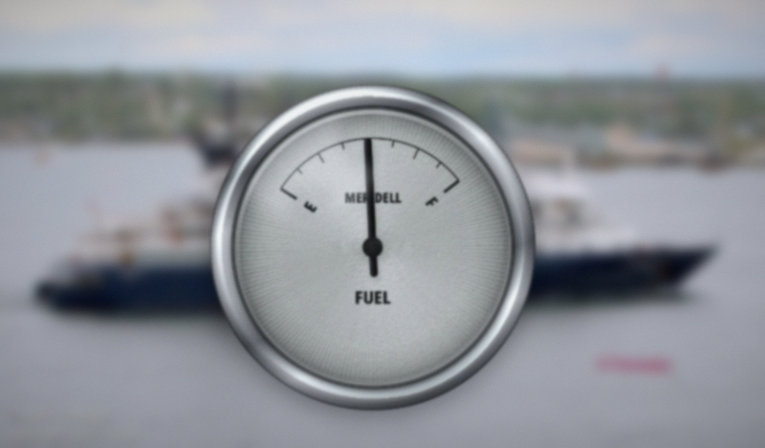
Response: 0.5
